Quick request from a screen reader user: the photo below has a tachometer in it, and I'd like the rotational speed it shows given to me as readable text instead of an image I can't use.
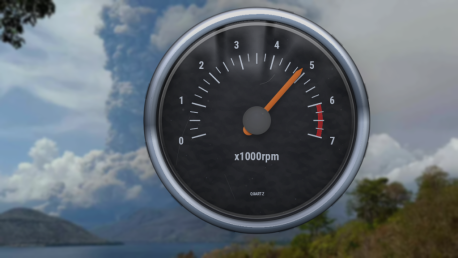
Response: 4875 rpm
